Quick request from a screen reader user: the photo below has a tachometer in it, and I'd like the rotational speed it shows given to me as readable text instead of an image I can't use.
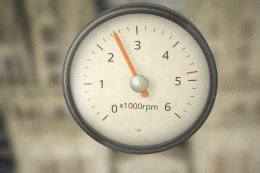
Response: 2500 rpm
